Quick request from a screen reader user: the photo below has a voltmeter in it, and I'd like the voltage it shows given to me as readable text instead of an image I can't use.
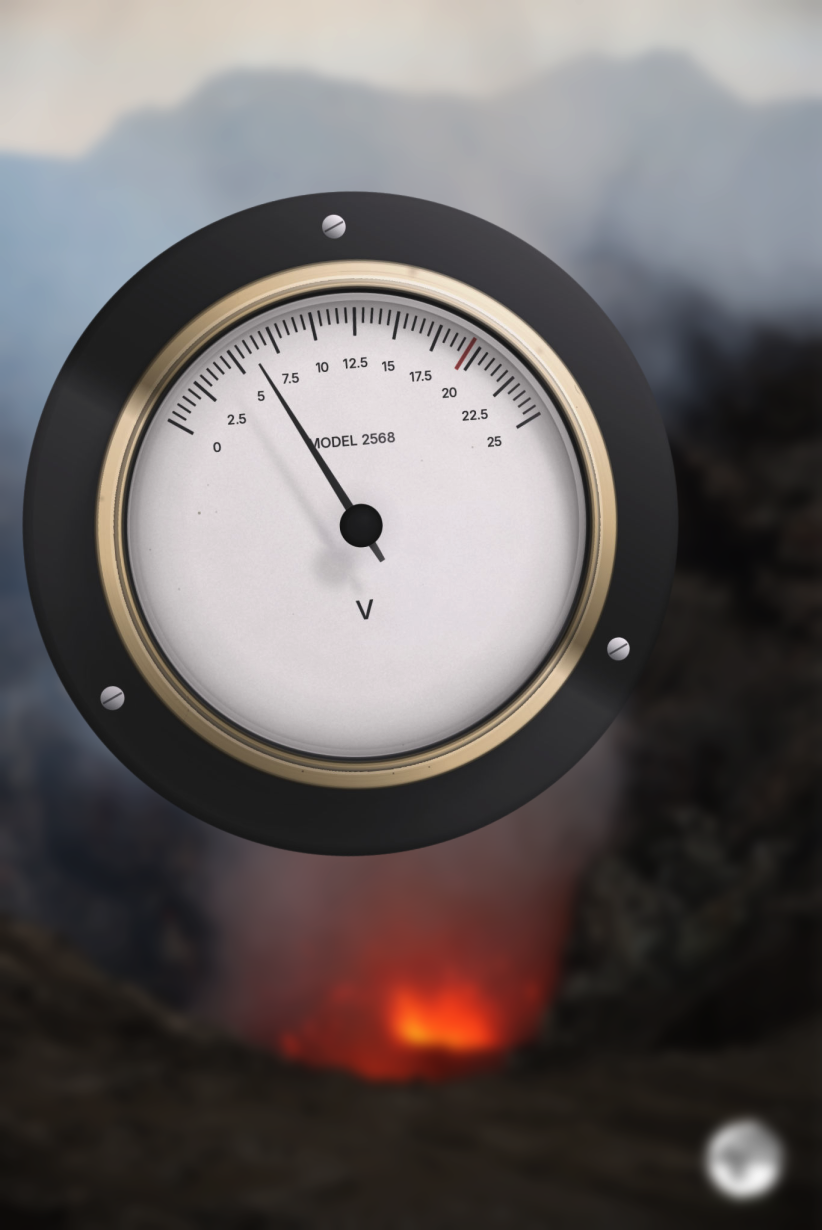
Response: 6 V
